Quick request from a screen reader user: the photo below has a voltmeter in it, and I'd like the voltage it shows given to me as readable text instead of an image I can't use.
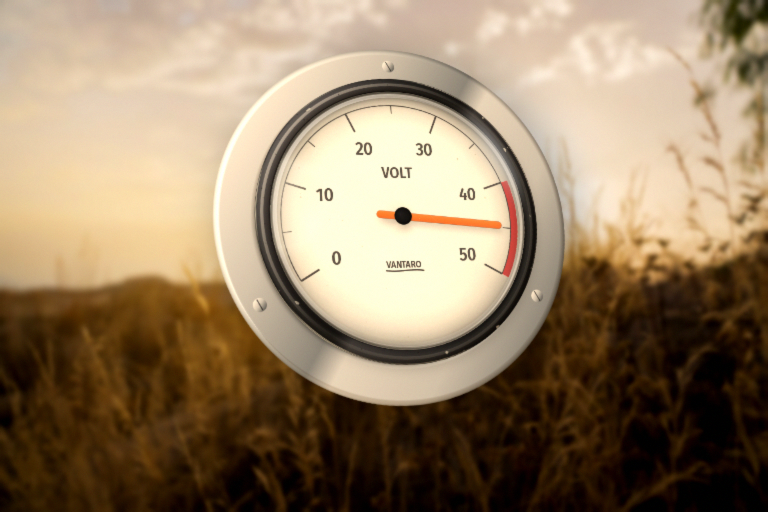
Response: 45 V
